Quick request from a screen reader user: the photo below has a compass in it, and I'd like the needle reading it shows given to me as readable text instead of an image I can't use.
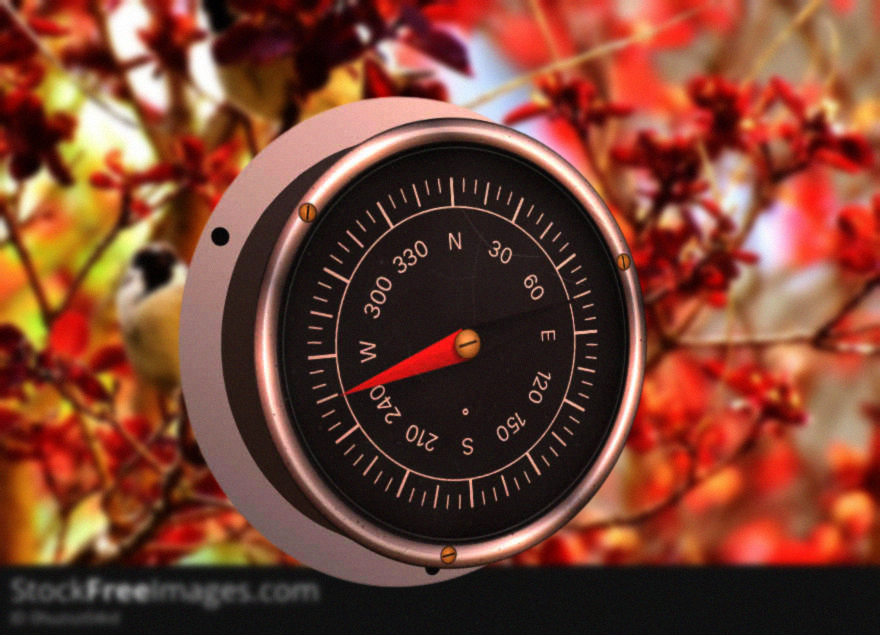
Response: 255 °
